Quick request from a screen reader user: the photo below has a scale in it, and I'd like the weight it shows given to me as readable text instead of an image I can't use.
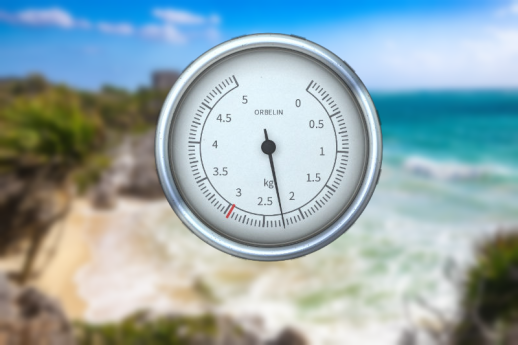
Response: 2.25 kg
